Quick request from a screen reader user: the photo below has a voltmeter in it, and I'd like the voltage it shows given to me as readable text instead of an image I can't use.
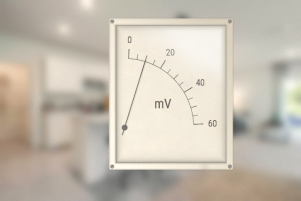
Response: 10 mV
